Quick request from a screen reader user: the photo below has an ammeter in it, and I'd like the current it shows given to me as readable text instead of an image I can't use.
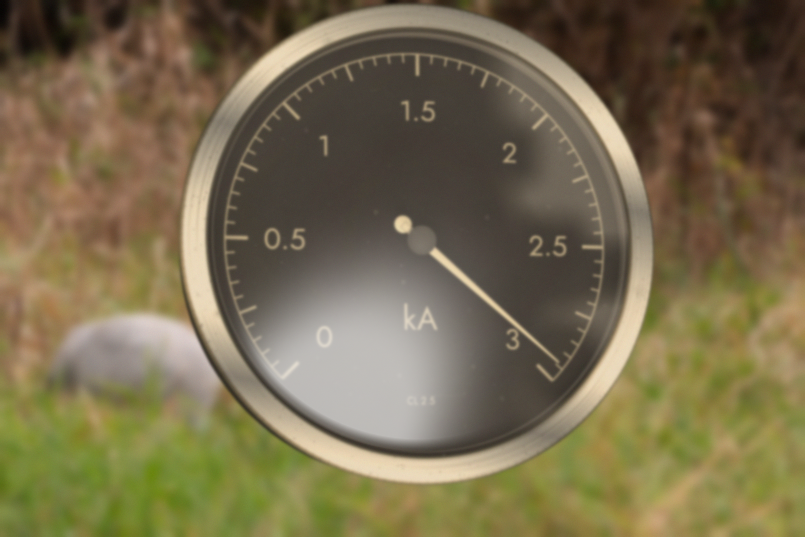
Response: 2.95 kA
